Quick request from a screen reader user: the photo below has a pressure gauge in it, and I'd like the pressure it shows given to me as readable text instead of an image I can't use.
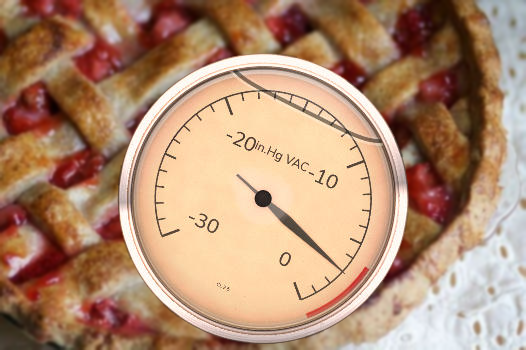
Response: -3 inHg
